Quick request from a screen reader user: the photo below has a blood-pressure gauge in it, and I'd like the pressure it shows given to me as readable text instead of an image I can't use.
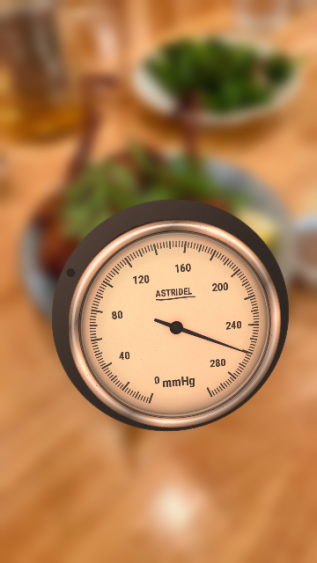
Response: 260 mmHg
